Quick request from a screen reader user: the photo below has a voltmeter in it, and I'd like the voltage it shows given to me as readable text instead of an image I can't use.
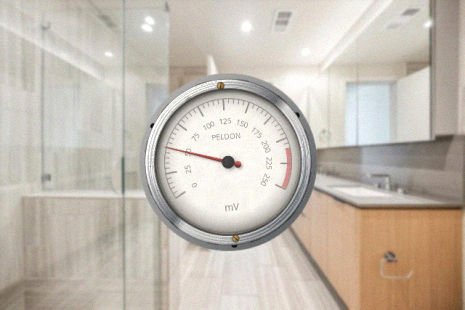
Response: 50 mV
